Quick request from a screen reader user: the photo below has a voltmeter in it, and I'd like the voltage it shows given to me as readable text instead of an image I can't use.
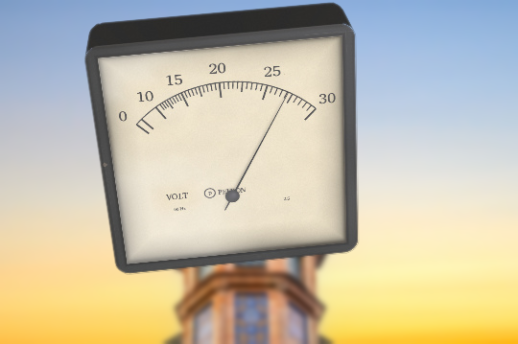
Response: 27 V
